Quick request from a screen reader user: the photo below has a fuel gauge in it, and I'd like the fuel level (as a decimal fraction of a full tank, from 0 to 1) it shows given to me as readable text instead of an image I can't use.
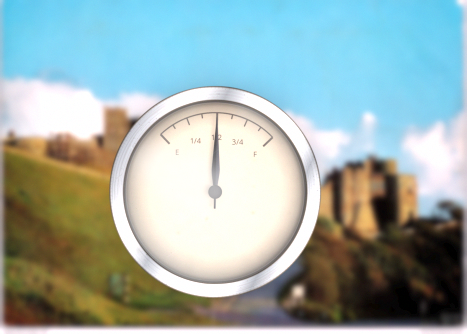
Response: 0.5
